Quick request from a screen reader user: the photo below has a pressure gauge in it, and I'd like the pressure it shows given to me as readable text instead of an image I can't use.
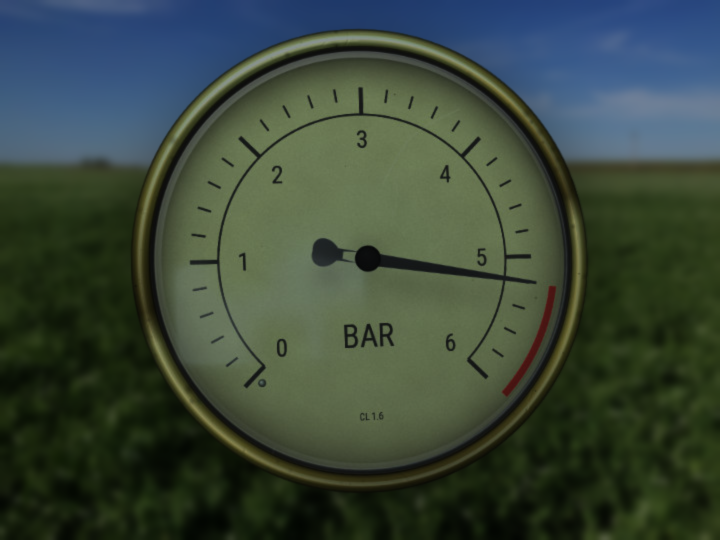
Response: 5.2 bar
